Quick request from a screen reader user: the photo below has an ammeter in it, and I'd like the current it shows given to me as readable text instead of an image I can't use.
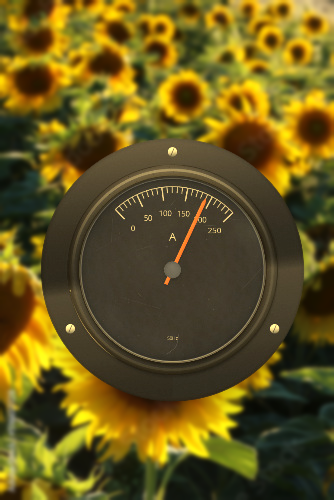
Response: 190 A
